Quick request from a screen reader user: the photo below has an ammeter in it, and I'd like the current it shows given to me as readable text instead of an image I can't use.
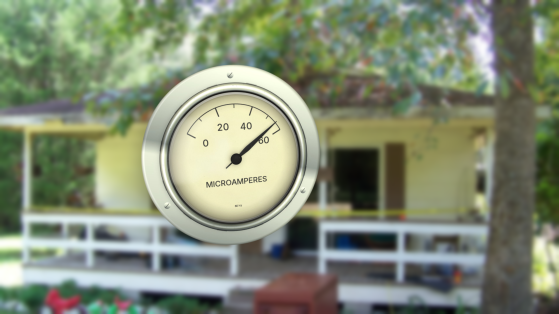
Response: 55 µA
